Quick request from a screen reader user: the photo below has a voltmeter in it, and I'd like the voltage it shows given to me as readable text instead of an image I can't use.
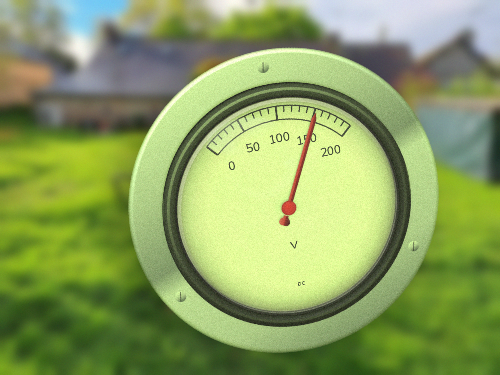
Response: 150 V
